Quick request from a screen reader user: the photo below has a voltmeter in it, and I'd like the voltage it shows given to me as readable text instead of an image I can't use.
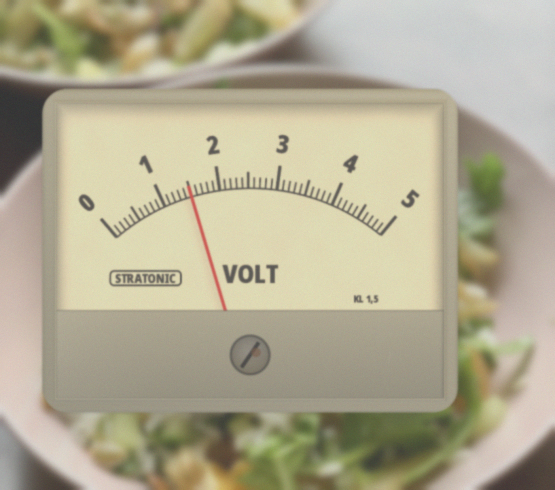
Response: 1.5 V
